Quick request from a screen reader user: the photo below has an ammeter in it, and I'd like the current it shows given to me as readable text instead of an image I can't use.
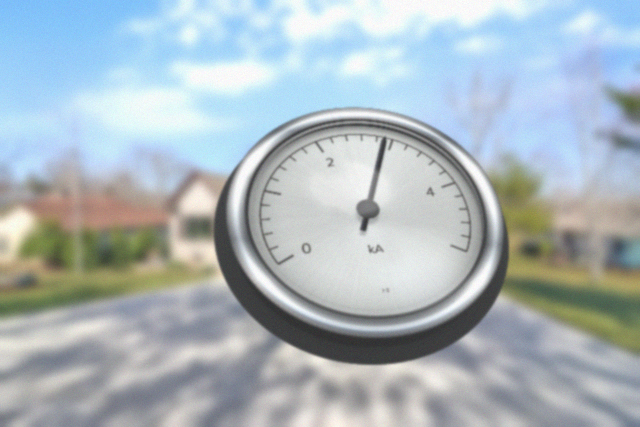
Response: 2.9 kA
